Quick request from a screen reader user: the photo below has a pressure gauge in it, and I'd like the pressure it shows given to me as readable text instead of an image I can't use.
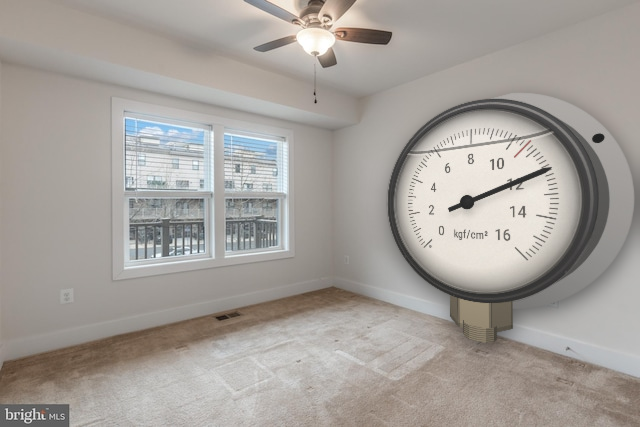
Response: 12 kg/cm²
